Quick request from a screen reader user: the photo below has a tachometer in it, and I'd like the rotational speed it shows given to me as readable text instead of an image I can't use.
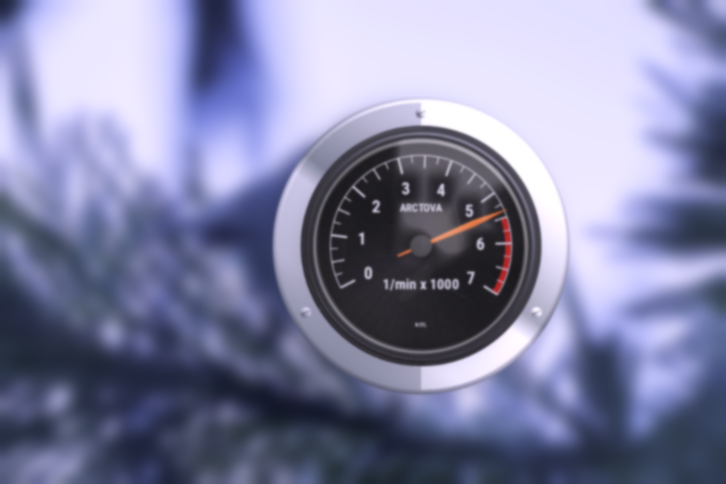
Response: 5375 rpm
